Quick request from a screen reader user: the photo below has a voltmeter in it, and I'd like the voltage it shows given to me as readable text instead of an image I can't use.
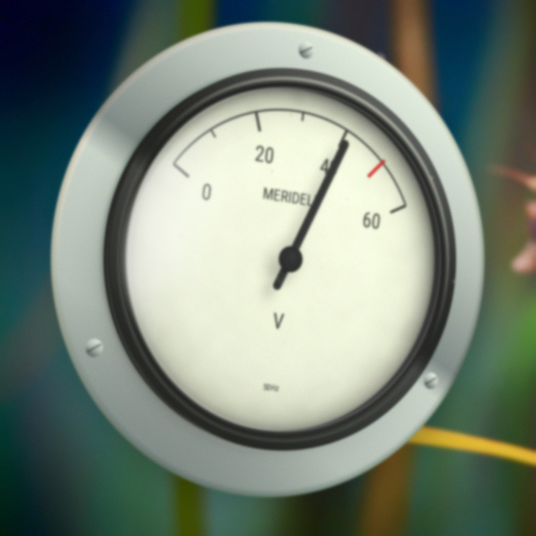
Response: 40 V
